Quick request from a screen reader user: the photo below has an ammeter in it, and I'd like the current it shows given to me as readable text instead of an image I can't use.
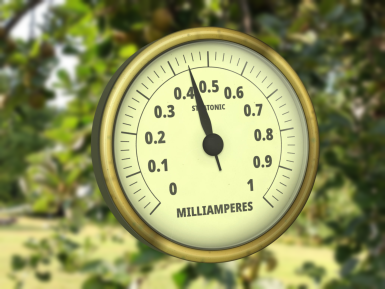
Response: 0.44 mA
